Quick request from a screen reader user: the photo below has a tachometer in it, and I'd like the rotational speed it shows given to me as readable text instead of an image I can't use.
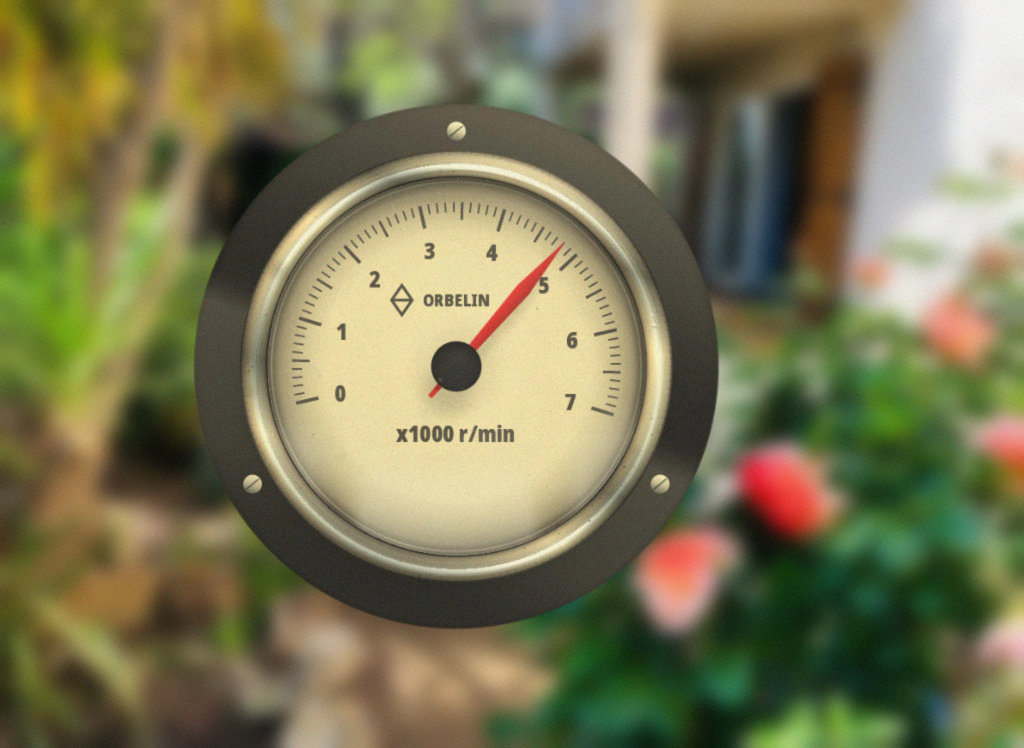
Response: 4800 rpm
